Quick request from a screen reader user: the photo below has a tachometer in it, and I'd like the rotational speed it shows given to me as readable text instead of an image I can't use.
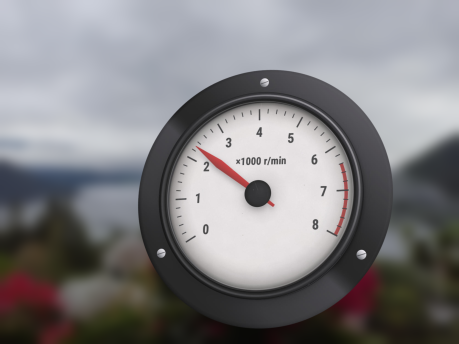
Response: 2300 rpm
